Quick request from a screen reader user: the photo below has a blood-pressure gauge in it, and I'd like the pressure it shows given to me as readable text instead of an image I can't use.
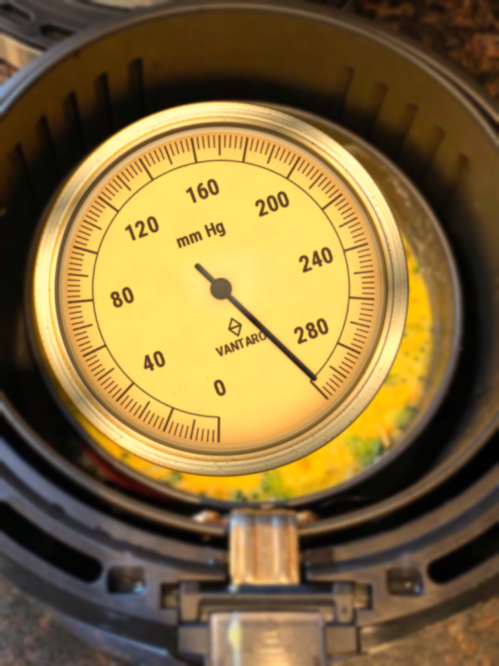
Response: 298 mmHg
